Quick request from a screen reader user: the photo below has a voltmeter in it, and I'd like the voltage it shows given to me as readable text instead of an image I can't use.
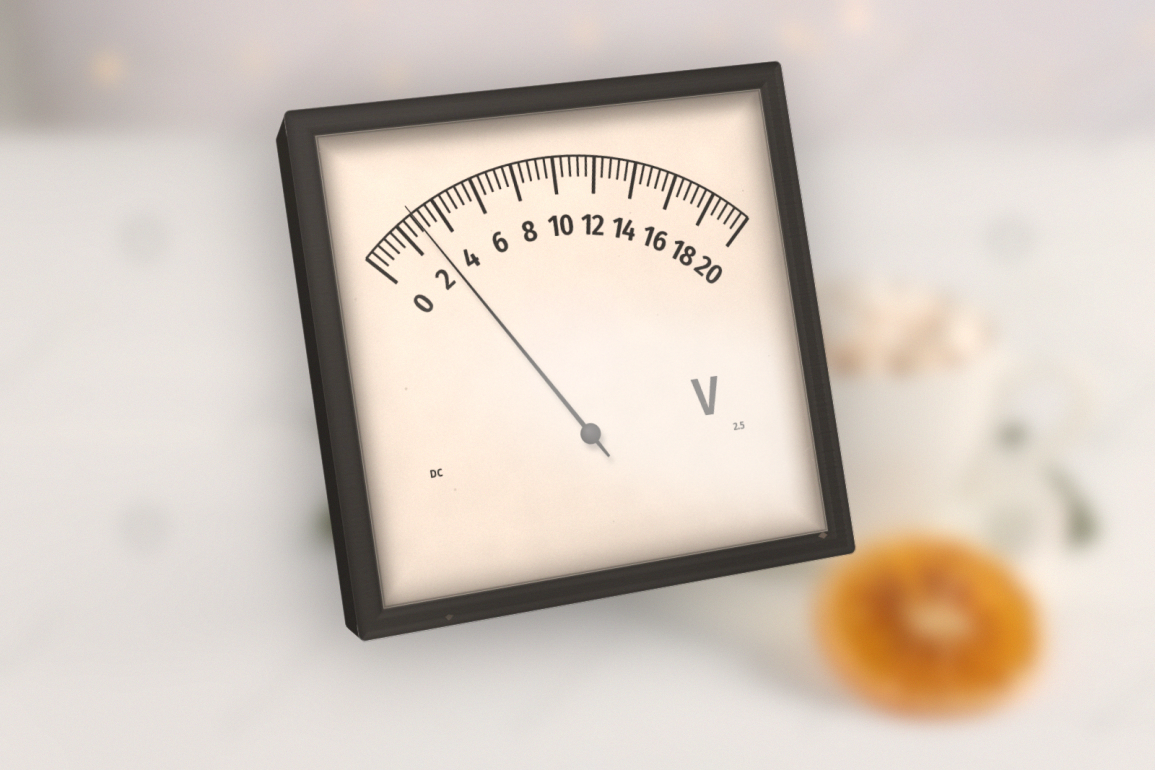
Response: 2.8 V
